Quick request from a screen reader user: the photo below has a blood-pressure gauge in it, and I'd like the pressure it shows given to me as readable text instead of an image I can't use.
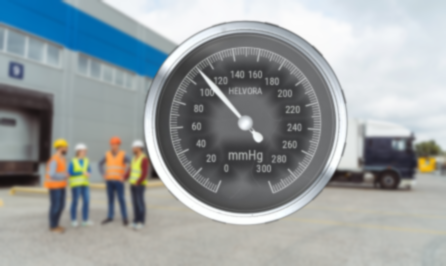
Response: 110 mmHg
